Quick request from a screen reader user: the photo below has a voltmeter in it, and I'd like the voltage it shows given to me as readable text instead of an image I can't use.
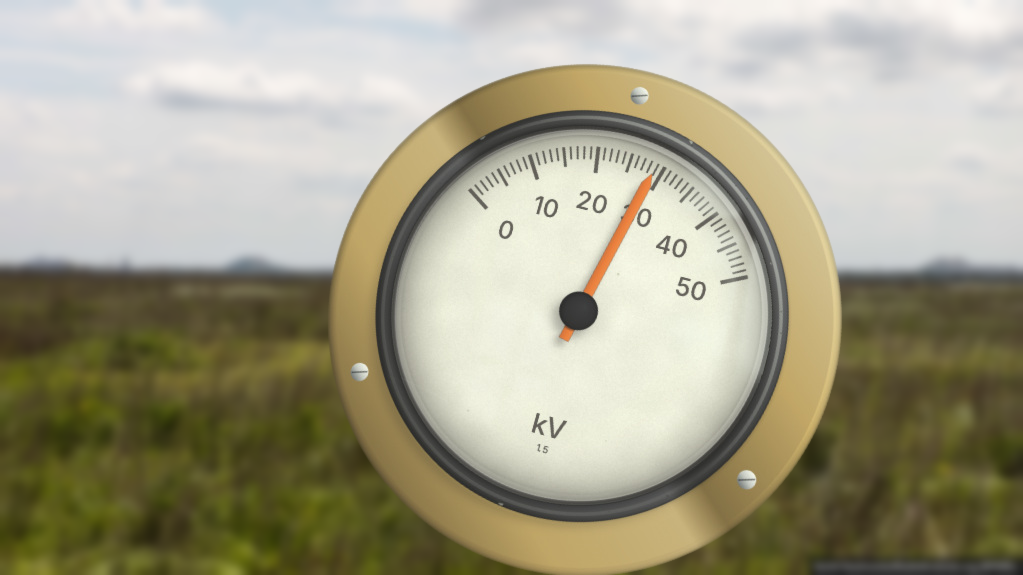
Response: 29 kV
